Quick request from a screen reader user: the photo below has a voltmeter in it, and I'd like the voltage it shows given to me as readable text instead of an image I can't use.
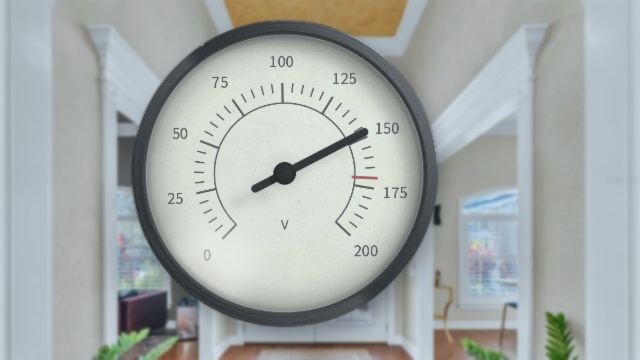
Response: 147.5 V
